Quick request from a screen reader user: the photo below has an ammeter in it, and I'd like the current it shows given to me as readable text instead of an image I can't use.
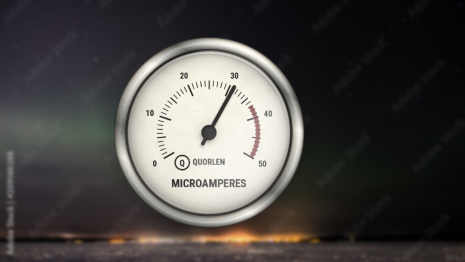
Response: 31 µA
